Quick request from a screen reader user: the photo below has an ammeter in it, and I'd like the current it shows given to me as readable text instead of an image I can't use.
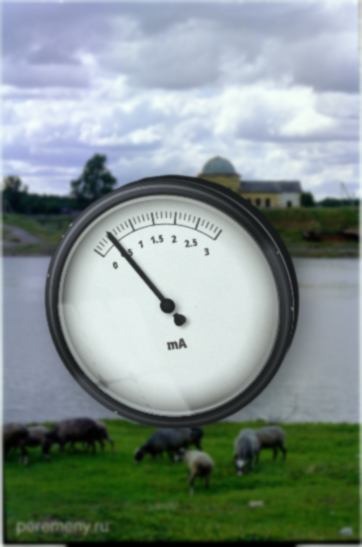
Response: 0.5 mA
